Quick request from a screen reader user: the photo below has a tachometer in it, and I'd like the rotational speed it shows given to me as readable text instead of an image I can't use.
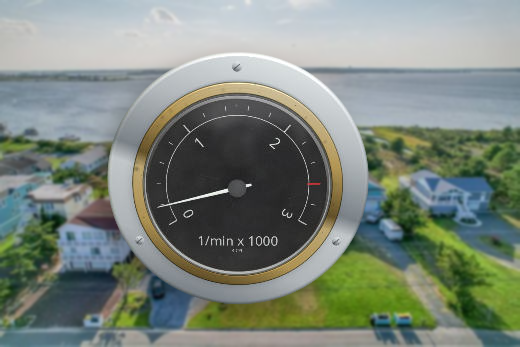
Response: 200 rpm
